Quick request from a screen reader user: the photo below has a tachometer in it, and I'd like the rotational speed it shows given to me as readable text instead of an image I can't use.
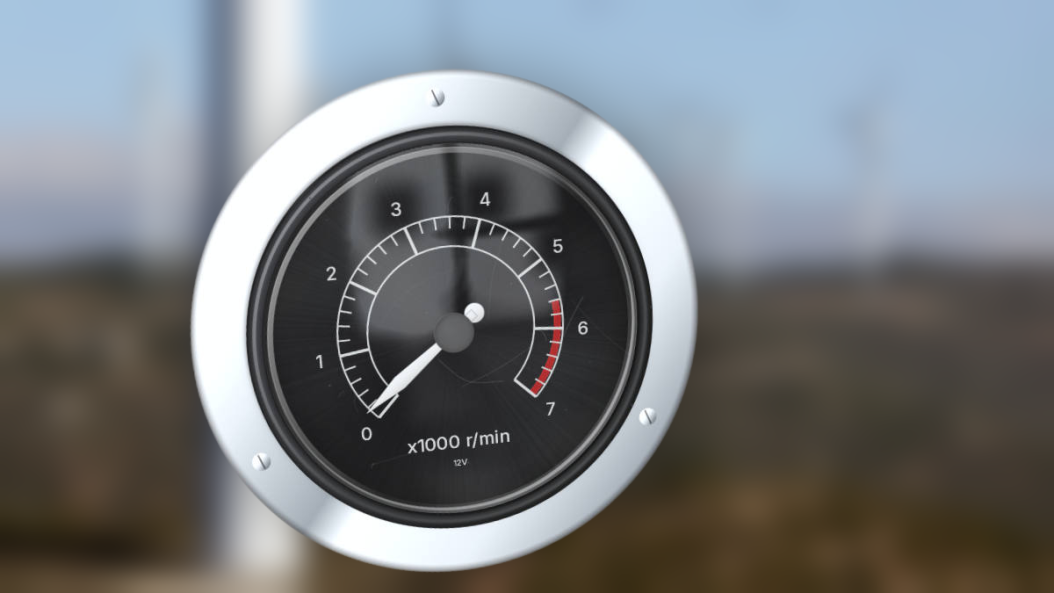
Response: 200 rpm
